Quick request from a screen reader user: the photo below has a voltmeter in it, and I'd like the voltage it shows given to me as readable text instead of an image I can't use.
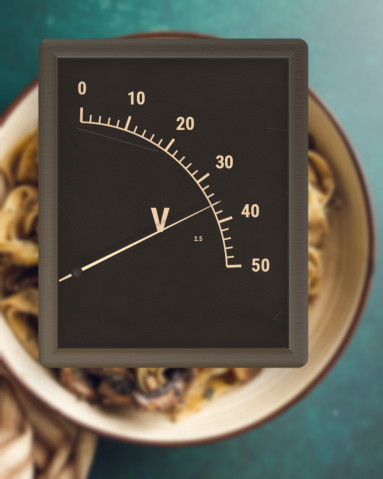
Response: 36 V
